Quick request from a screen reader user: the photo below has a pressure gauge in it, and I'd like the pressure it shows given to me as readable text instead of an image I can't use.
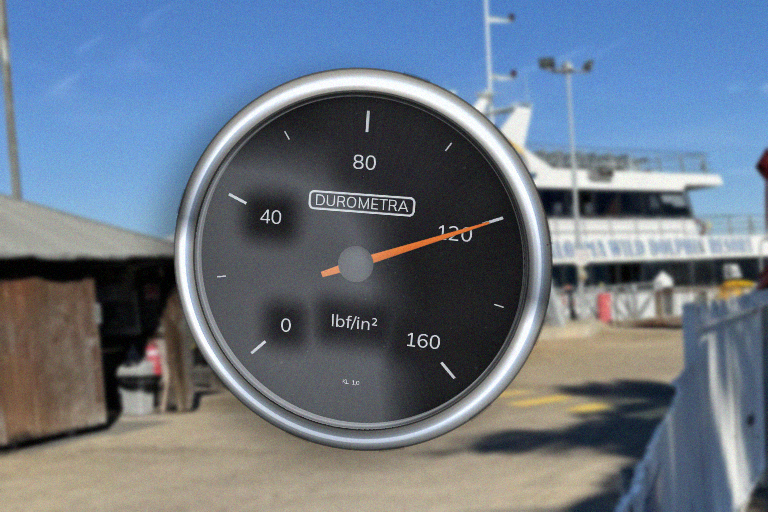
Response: 120 psi
